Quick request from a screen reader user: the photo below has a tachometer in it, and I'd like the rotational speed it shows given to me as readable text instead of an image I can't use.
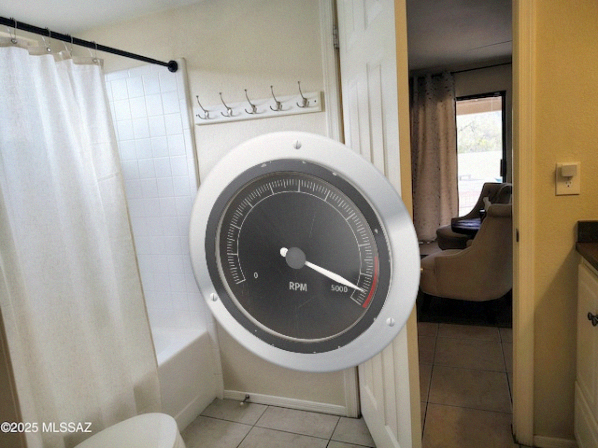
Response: 4750 rpm
